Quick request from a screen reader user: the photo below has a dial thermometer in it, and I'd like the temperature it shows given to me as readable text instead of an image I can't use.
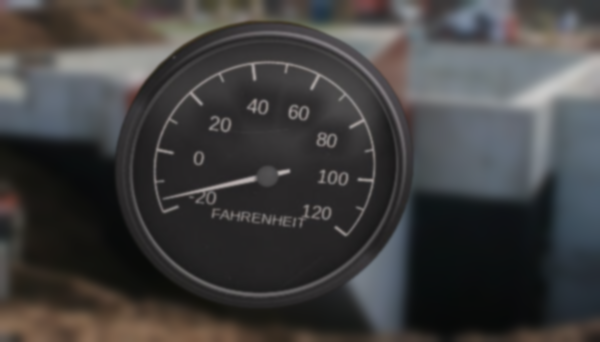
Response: -15 °F
